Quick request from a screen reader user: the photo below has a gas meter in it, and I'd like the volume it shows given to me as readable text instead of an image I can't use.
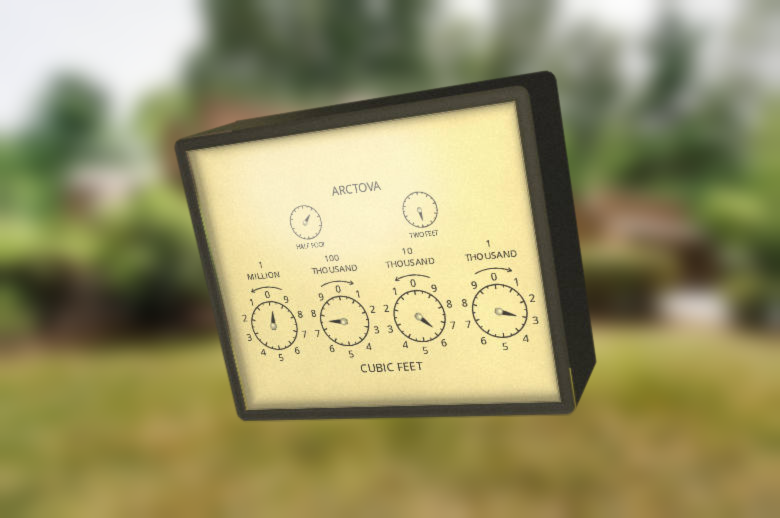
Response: 976300 ft³
